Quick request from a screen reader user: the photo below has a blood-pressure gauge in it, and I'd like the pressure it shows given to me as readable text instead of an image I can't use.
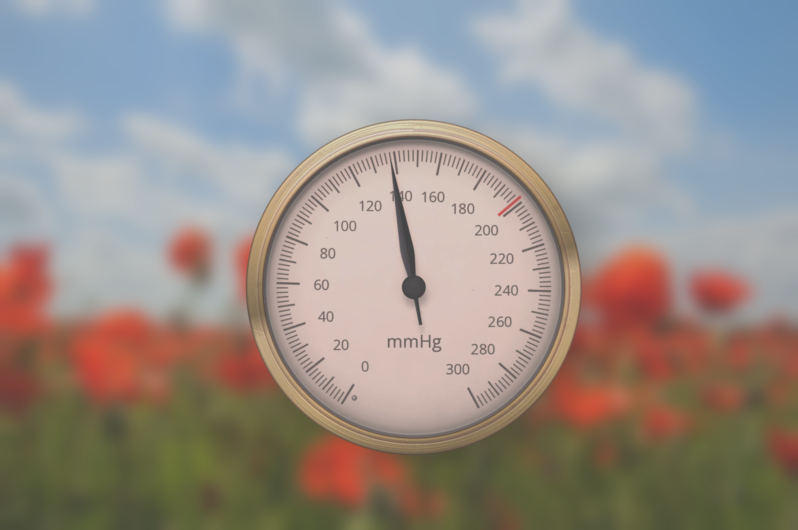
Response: 138 mmHg
